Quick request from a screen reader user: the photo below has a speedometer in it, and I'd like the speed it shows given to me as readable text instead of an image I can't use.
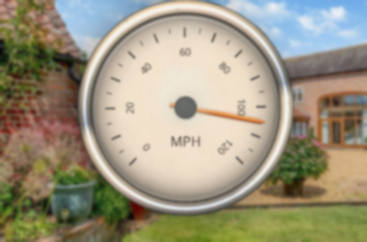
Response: 105 mph
